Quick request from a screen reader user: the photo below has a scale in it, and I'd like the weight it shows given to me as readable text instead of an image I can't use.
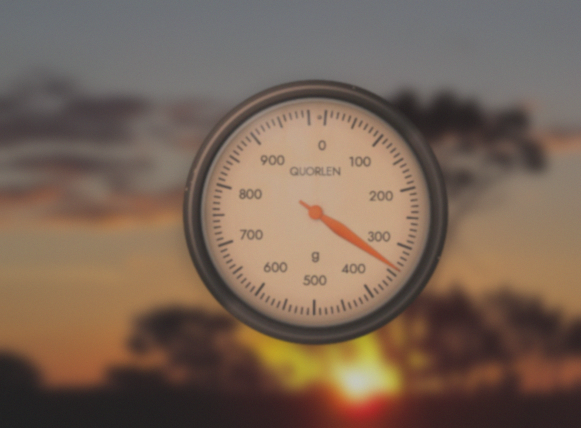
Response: 340 g
